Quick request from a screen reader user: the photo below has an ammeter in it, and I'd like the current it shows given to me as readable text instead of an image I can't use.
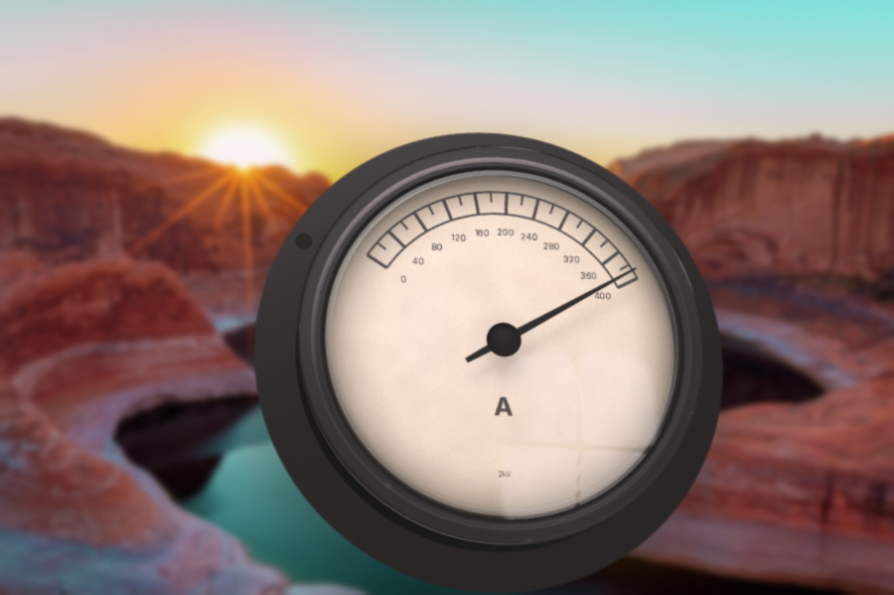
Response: 390 A
